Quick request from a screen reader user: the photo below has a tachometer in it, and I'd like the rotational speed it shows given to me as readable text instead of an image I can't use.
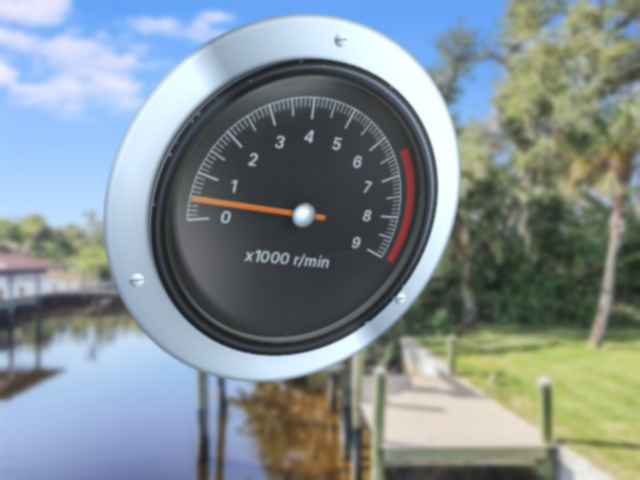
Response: 500 rpm
